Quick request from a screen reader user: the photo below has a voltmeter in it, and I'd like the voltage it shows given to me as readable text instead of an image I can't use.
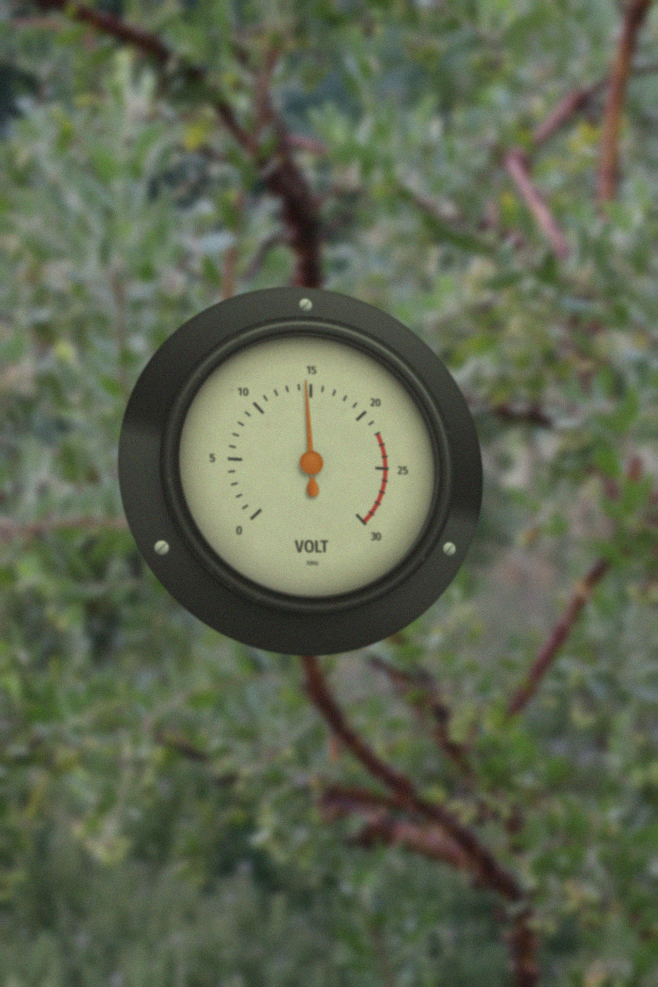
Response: 14.5 V
